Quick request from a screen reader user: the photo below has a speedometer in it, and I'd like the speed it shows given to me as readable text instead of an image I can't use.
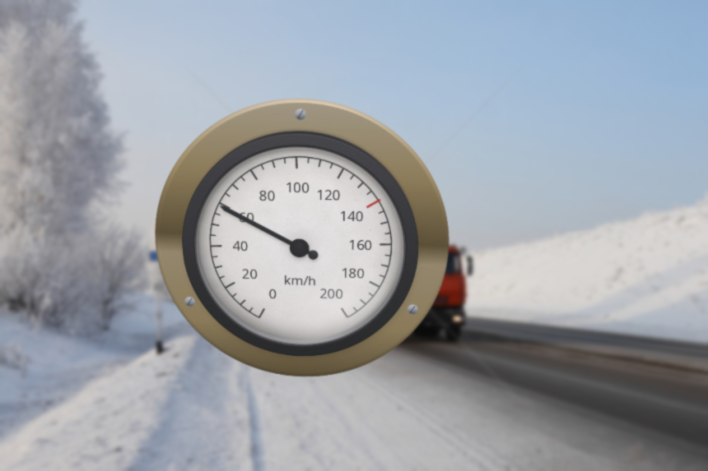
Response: 60 km/h
